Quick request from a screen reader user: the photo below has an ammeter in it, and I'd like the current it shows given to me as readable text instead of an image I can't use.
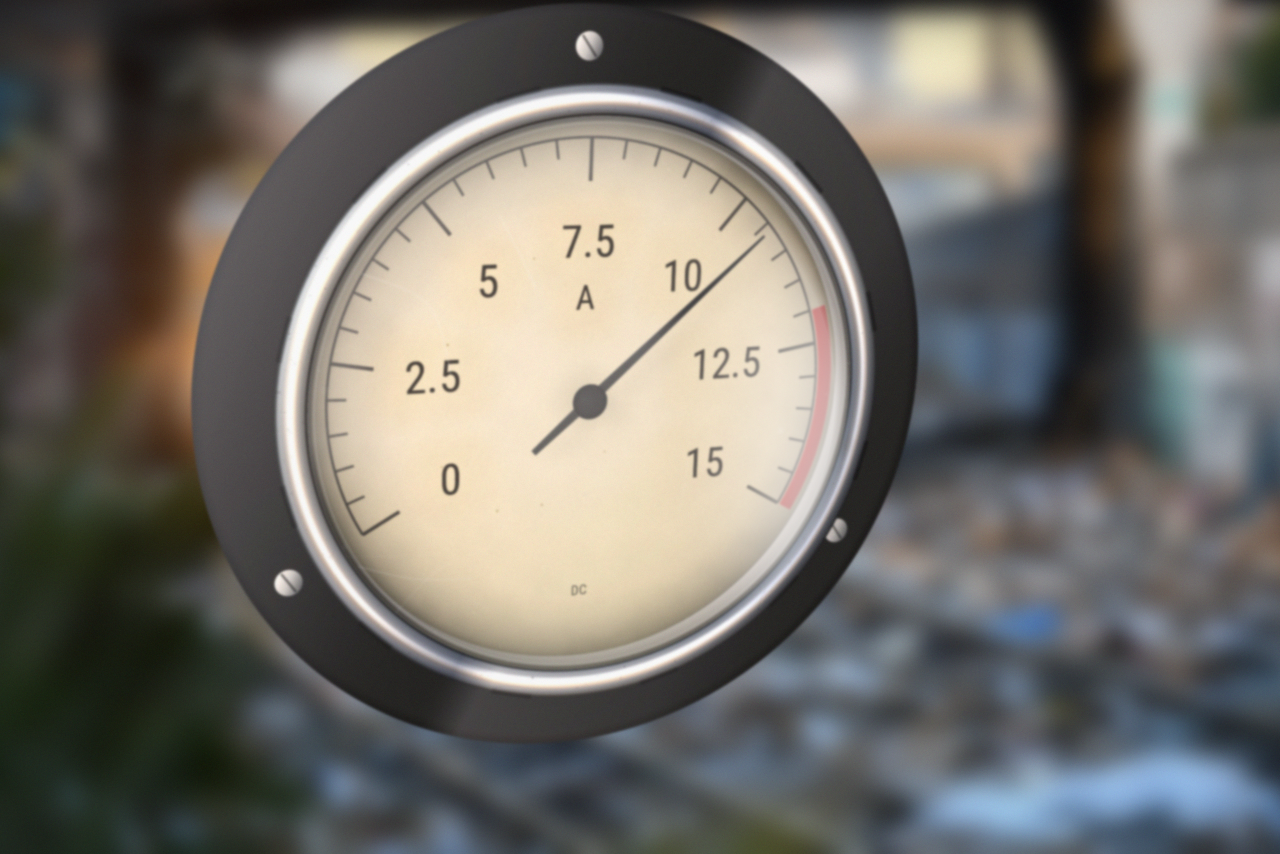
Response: 10.5 A
